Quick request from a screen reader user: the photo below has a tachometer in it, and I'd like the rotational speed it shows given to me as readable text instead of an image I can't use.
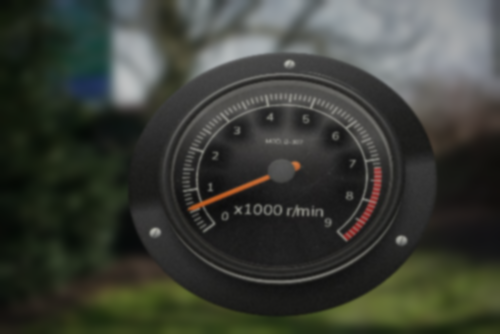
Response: 500 rpm
